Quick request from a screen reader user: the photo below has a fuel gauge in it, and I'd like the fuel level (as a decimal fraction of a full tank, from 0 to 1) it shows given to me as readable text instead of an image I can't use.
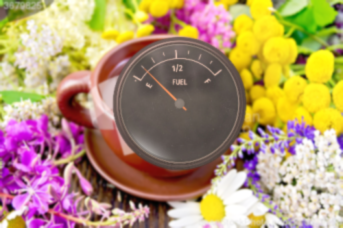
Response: 0.125
